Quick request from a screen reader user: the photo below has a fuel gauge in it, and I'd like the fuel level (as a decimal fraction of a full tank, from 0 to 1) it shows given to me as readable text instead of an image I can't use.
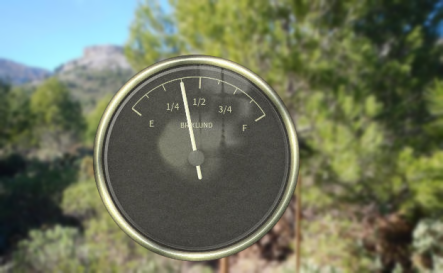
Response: 0.375
